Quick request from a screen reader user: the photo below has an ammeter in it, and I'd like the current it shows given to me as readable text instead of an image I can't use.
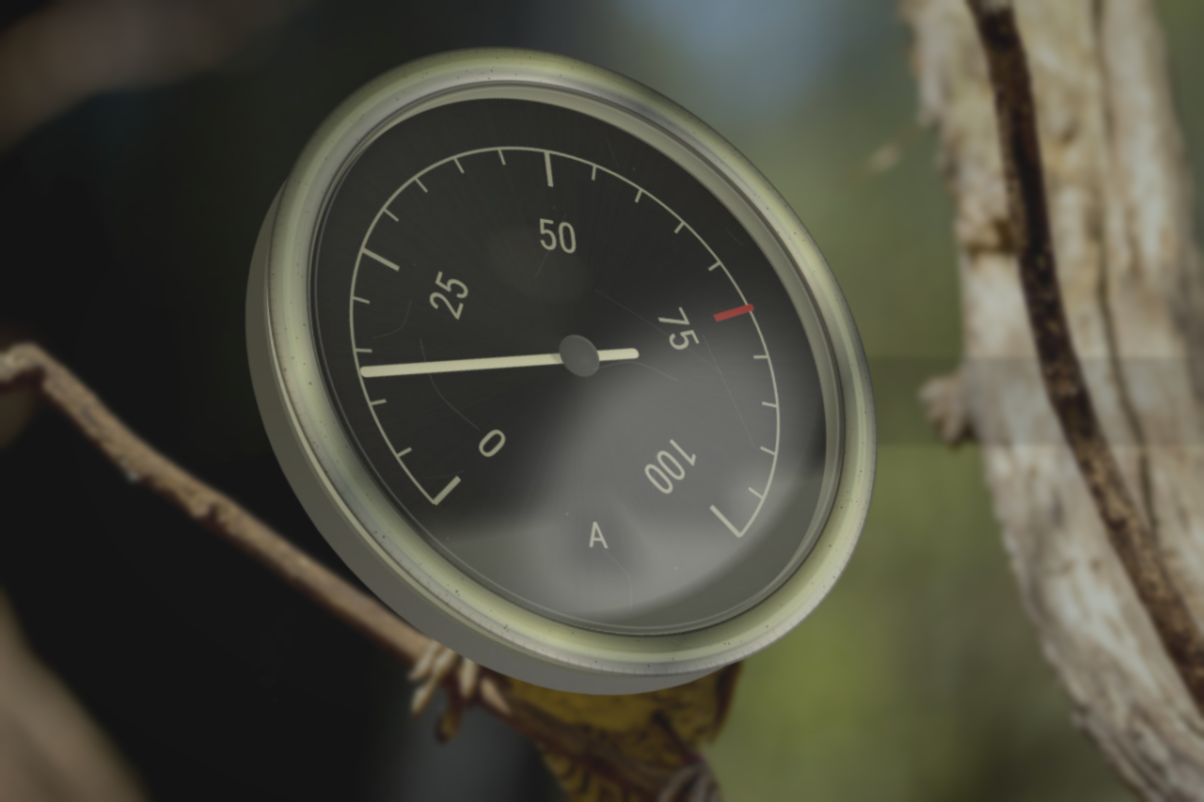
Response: 12.5 A
